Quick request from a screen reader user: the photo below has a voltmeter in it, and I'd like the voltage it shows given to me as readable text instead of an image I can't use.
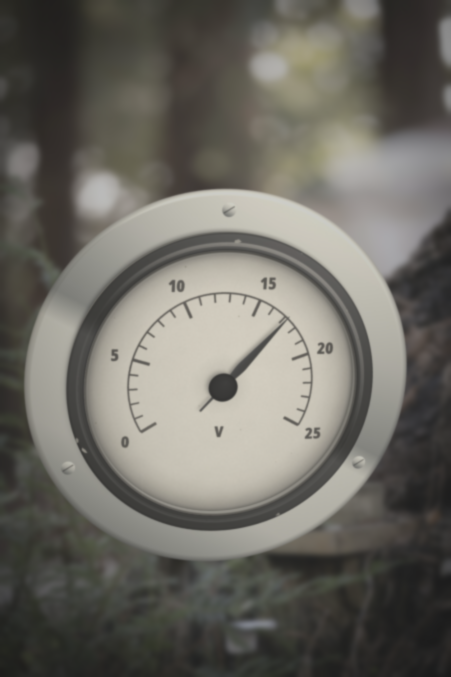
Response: 17 V
